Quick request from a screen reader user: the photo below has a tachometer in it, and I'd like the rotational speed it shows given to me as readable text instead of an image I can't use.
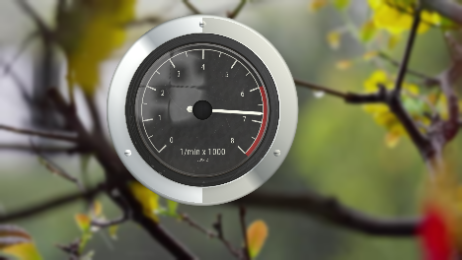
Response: 6750 rpm
